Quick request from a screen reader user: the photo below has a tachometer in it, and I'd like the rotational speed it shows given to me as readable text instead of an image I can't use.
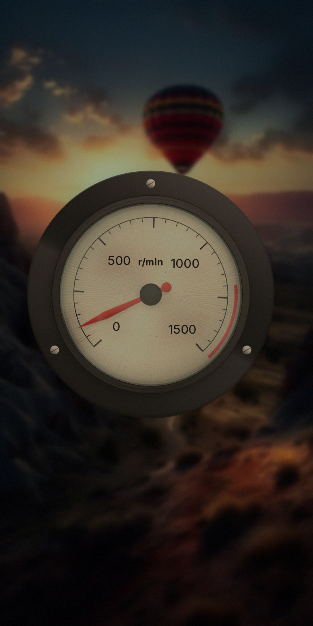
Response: 100 rpm
